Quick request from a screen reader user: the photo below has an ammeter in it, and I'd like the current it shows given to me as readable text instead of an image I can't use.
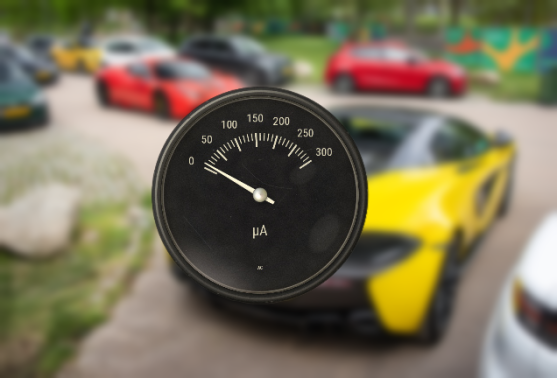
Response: 10 µA
